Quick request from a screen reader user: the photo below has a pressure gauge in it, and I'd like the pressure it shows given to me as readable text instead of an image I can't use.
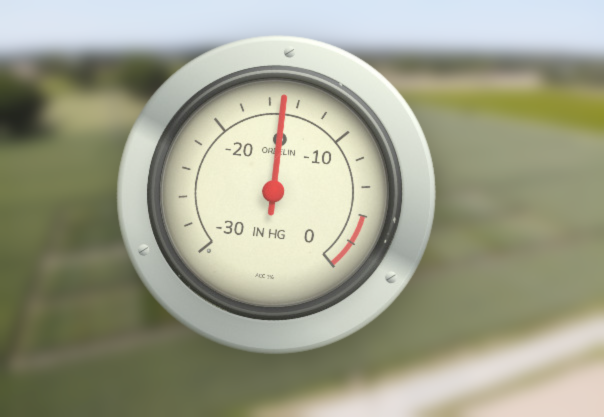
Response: -15 inHg
